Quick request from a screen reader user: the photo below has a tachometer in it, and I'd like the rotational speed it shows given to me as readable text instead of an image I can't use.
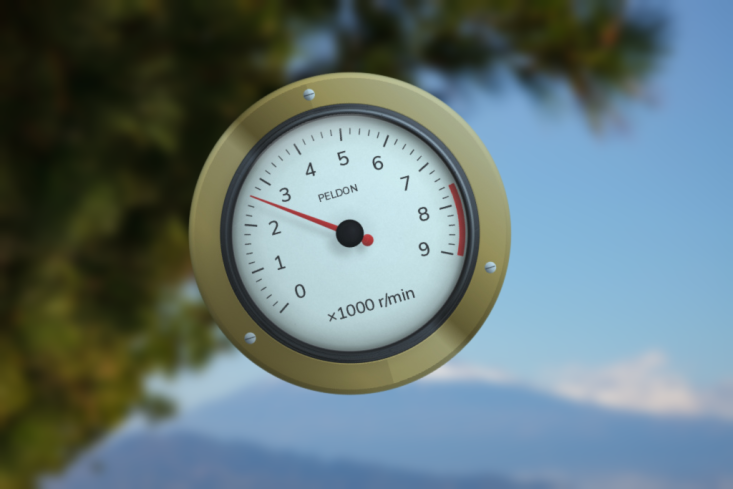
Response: 2600 rpm
